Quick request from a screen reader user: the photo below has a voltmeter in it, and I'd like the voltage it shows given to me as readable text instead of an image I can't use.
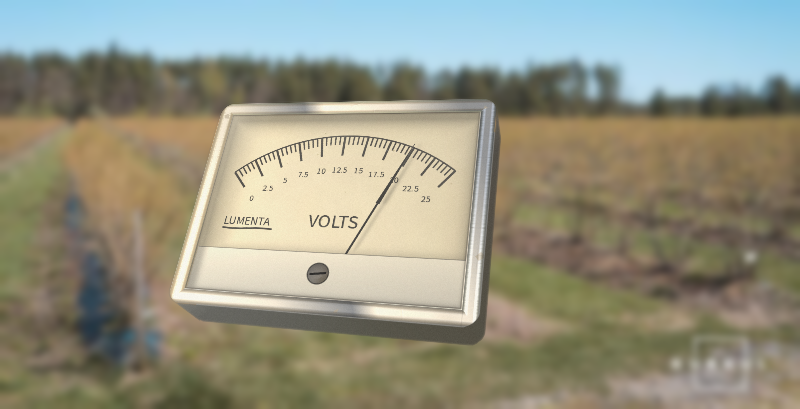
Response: 20 V
